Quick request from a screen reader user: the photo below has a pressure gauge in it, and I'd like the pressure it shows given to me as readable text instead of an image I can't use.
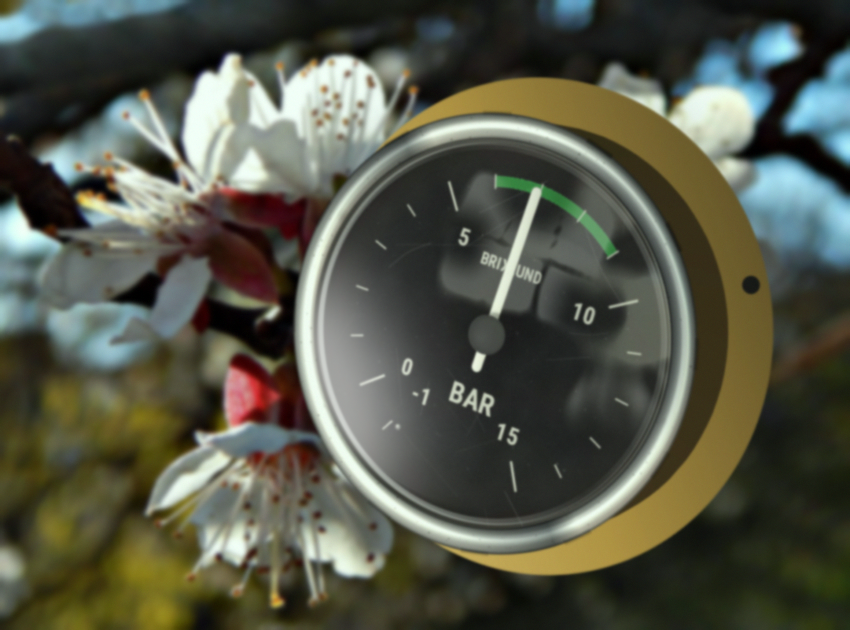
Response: 7 bar
